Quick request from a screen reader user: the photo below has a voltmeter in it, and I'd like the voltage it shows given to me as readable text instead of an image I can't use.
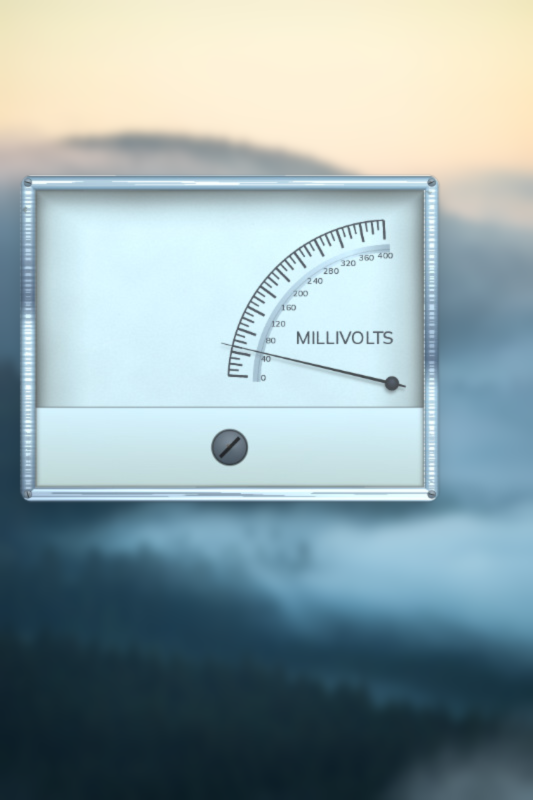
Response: 50 mV
